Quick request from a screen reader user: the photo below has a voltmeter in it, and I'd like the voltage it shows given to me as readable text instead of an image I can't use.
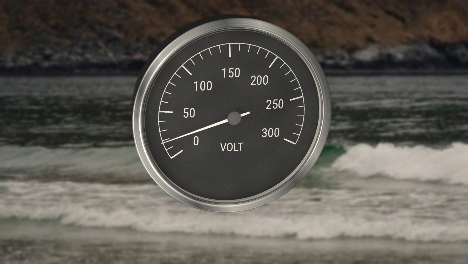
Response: 20 V
